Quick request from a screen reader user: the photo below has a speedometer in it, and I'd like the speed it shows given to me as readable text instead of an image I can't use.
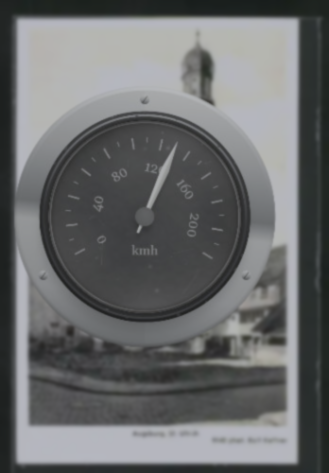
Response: 130 km/h
